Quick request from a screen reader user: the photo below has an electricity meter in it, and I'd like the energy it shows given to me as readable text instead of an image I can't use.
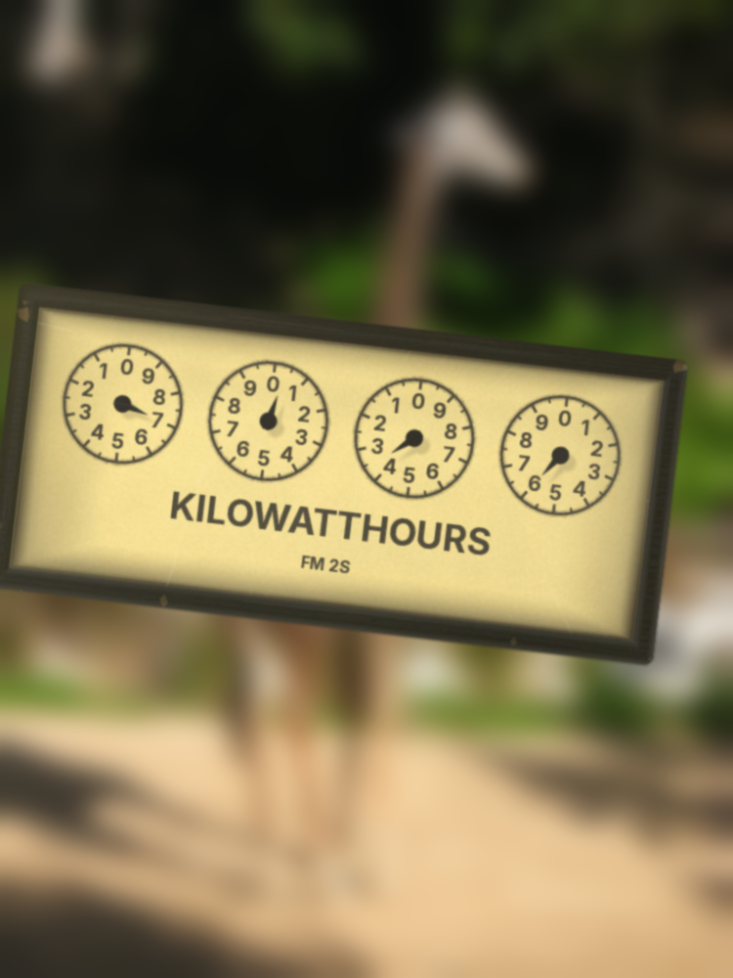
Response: 7036 kWh
